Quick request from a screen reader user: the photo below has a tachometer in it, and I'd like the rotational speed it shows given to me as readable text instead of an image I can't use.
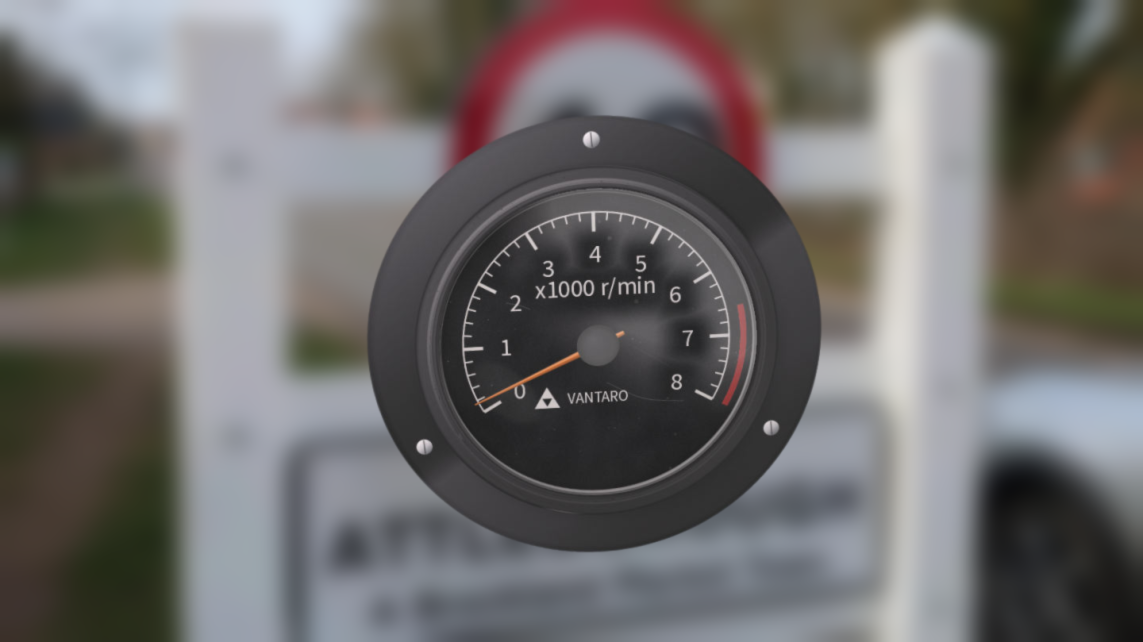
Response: 200 rpm
